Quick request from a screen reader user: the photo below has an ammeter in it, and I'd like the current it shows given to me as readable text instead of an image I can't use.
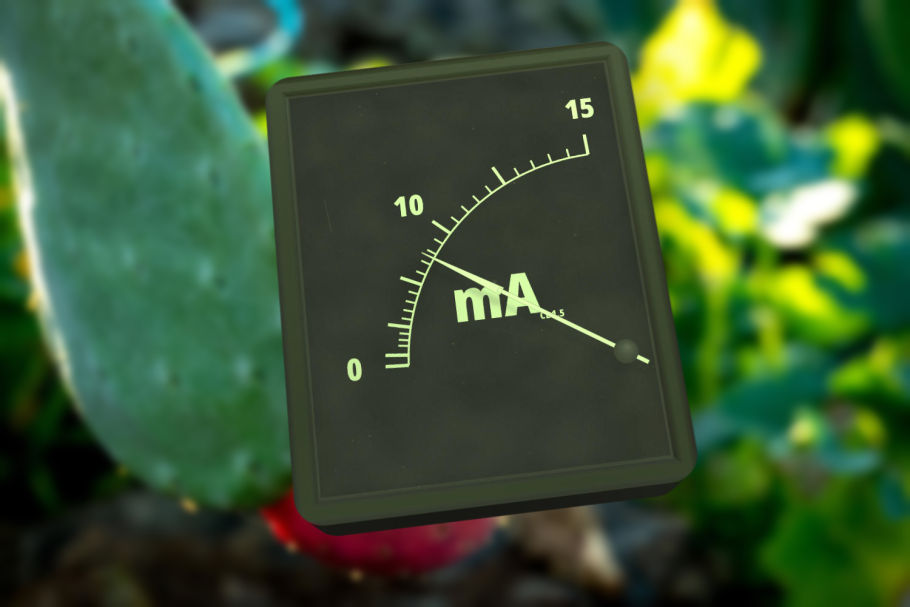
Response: 8.75 mA
